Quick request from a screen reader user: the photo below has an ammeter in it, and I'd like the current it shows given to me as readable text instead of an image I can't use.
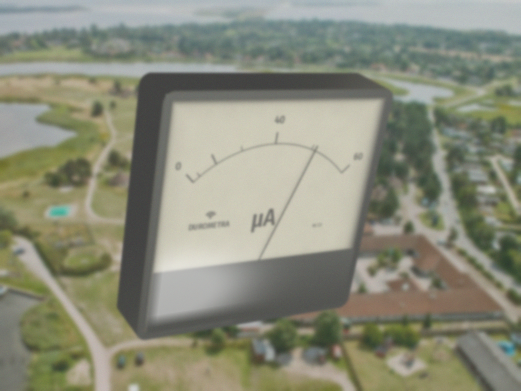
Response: 50 µA
